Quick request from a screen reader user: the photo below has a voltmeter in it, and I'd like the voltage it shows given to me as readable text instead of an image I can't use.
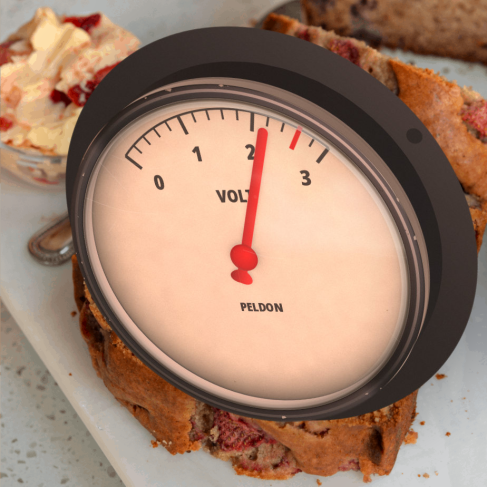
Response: 2.2 V
